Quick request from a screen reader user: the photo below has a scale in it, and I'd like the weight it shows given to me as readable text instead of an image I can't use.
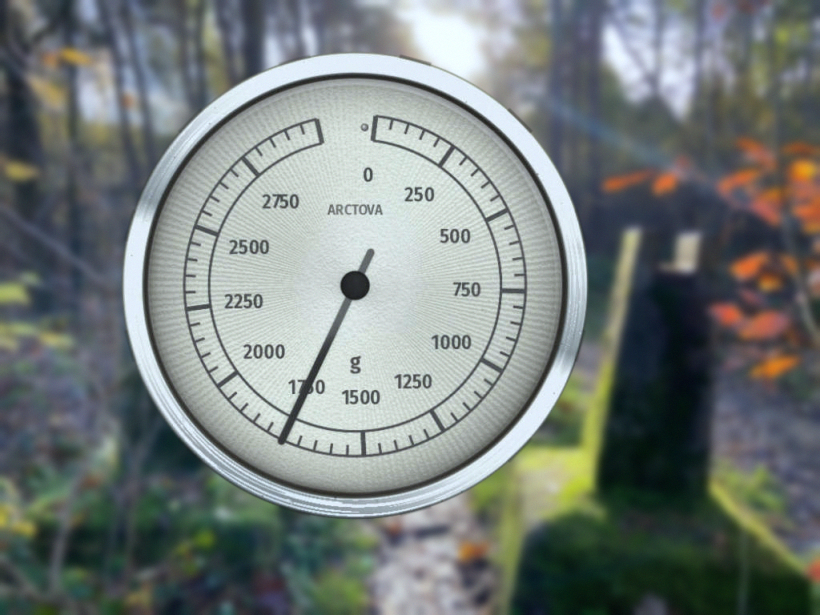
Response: 1750 g
